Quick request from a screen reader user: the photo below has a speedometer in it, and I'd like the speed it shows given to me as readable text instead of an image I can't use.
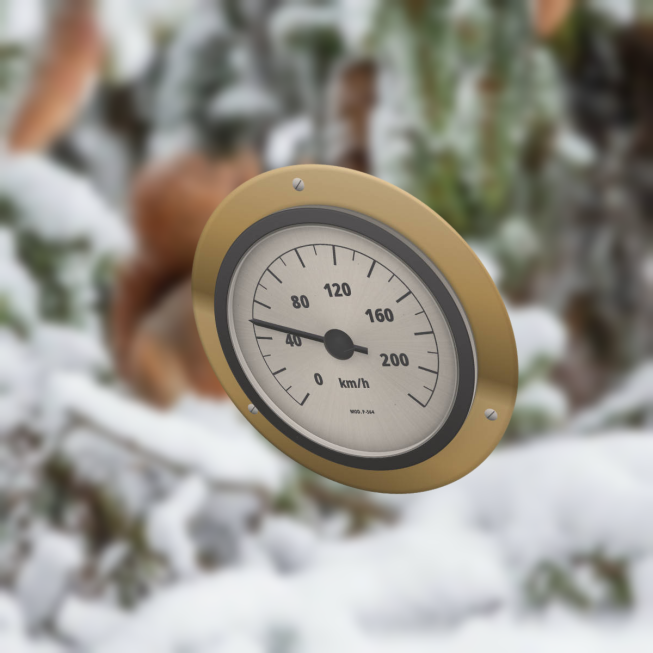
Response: 50 km/h
